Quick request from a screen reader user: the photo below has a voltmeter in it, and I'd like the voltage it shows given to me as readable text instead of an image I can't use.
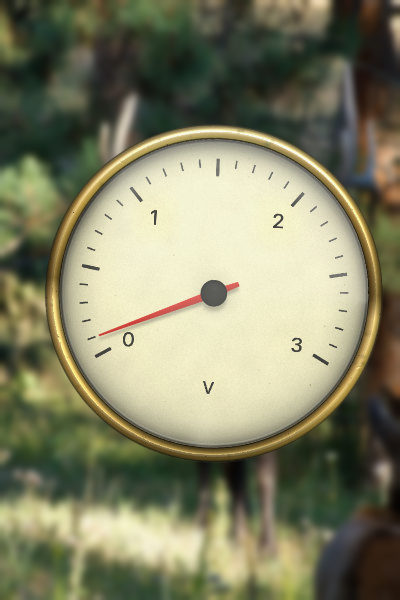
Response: 0.1 V
